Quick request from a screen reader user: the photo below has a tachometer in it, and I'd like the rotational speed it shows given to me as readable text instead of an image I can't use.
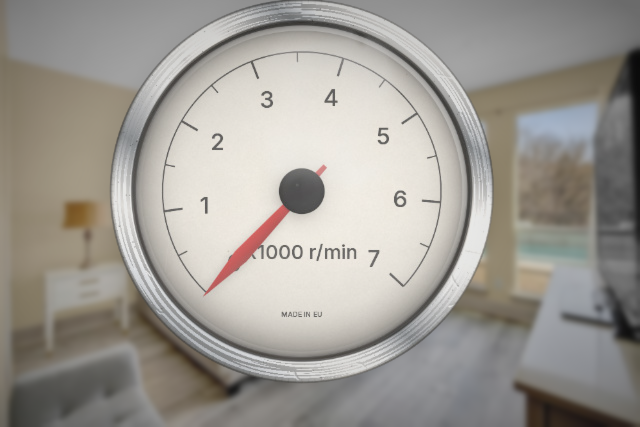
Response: 0 rpm
